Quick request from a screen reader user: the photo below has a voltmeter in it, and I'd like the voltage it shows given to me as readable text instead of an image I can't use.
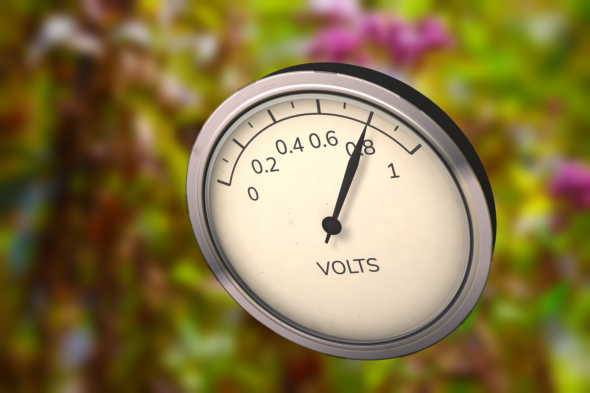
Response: 0.8 V
